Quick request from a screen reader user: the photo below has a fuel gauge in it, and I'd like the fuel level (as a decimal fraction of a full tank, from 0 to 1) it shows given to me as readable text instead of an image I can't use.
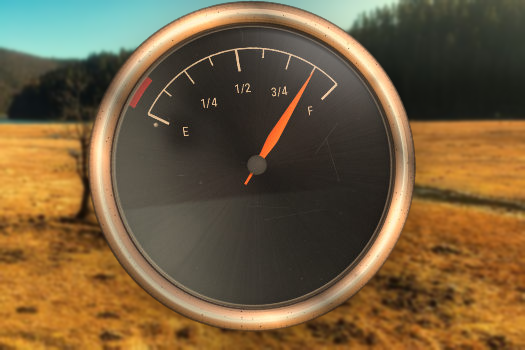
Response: 0.875
